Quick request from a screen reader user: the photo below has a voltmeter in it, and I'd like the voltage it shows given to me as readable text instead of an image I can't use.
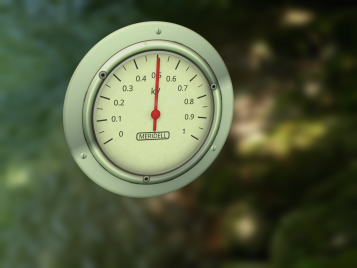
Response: 0.5 kV
